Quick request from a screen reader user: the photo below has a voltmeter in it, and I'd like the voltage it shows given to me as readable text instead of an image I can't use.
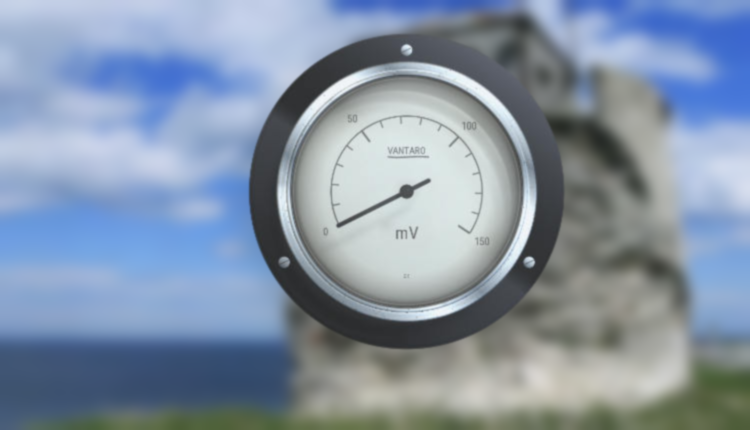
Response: 0 mV
